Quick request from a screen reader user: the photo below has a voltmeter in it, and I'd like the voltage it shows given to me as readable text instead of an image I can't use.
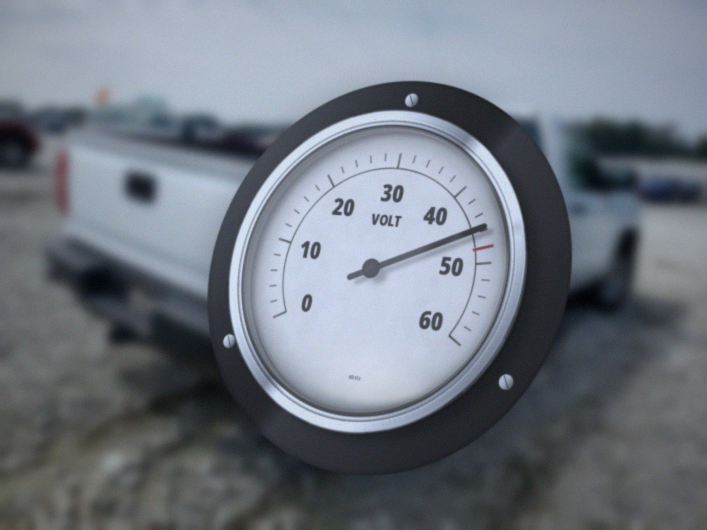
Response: 46 V
